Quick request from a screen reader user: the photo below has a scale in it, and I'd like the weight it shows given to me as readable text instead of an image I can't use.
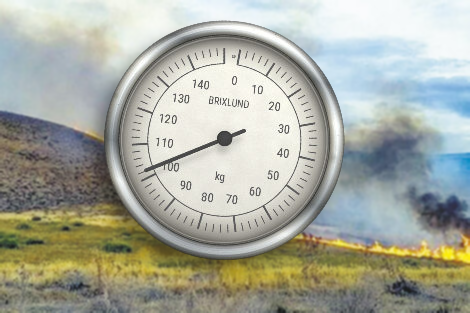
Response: 102 kg
